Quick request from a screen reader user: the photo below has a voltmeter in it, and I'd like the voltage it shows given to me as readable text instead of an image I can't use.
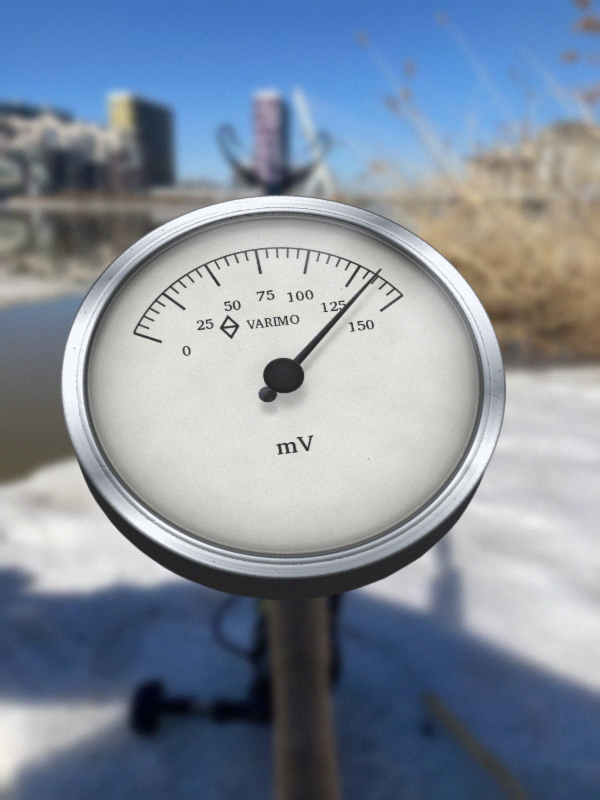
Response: 135 mV
